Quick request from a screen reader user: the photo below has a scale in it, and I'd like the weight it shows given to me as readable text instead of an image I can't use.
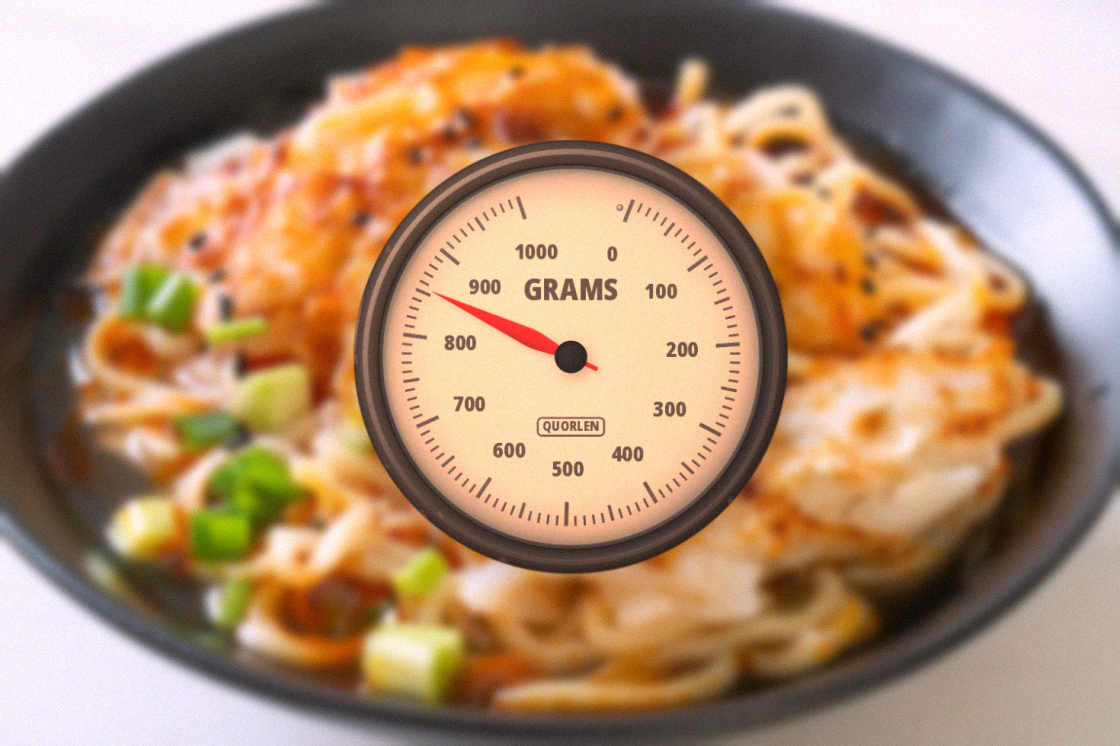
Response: 855 g
